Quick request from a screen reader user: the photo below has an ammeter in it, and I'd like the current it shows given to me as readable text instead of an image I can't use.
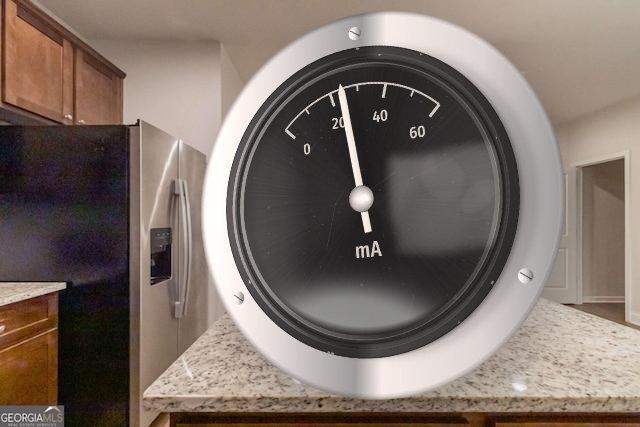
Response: 25 mA
